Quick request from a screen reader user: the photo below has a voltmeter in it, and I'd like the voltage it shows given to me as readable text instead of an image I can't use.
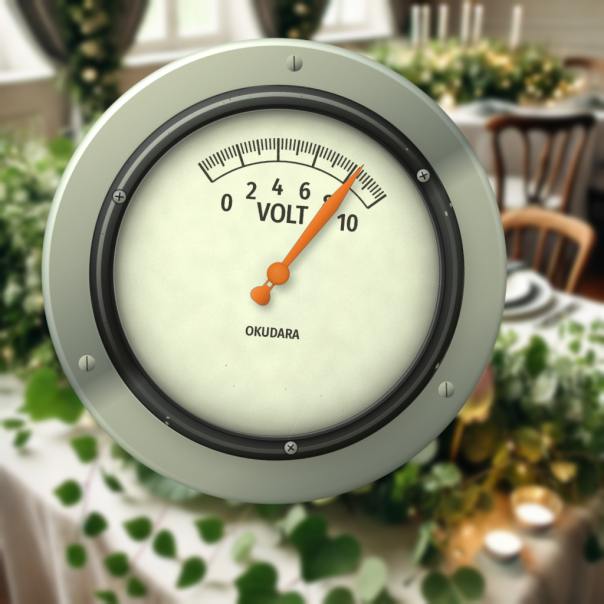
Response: 8.2 V
